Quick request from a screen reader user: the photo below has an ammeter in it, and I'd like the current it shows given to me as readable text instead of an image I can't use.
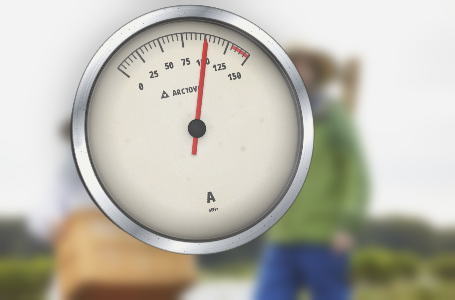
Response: 100 A
